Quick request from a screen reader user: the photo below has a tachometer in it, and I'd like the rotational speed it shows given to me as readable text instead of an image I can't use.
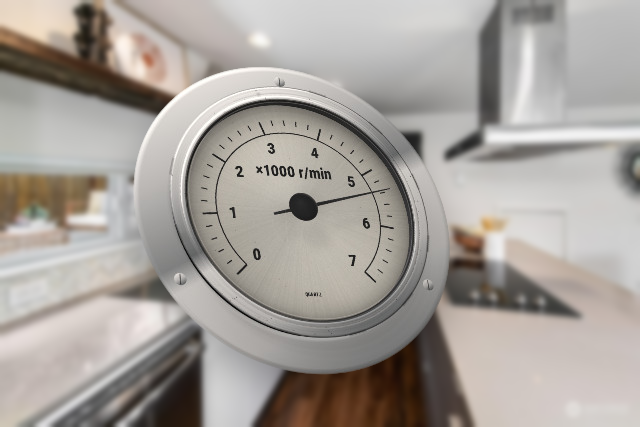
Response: 5400 rpm
